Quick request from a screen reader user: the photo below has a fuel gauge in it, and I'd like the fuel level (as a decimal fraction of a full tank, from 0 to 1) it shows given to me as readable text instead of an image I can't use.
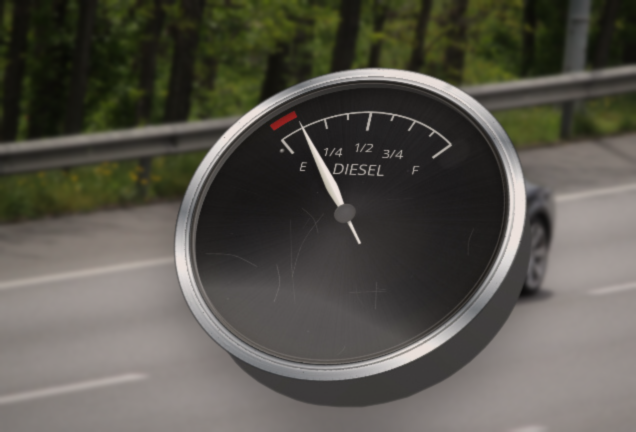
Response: 0.125
